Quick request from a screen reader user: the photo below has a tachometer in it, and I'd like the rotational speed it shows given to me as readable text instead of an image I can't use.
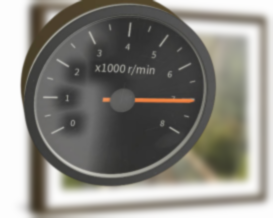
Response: 7000 rpm
